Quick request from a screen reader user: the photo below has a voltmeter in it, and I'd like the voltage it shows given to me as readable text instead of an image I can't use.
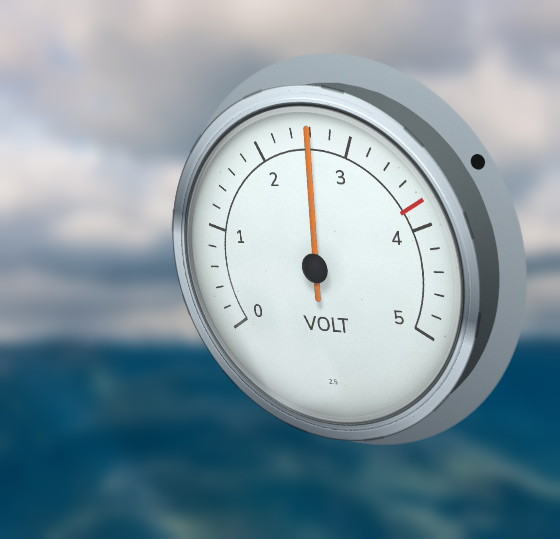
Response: 2.6 V
